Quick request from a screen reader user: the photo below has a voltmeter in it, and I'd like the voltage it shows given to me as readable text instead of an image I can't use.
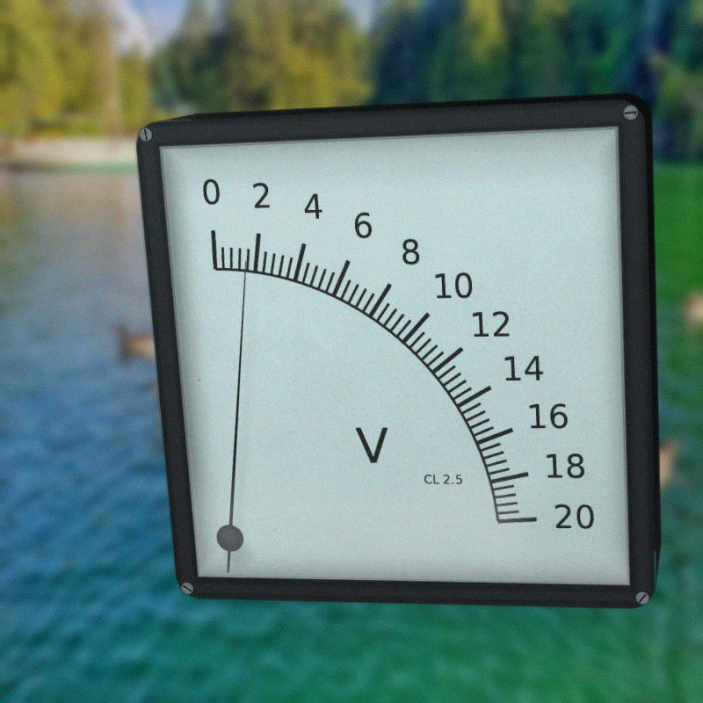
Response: 1.6 V
